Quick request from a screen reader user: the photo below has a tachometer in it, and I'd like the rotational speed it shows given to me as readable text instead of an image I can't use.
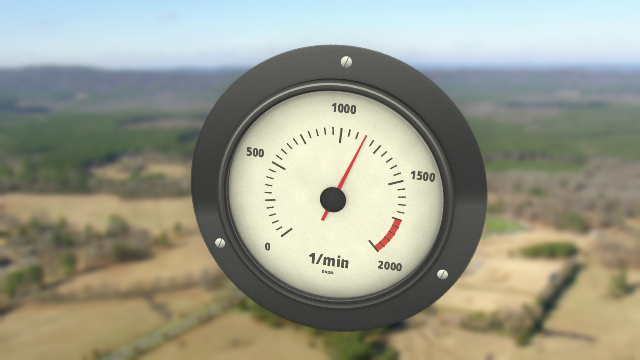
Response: 1150 rpm
